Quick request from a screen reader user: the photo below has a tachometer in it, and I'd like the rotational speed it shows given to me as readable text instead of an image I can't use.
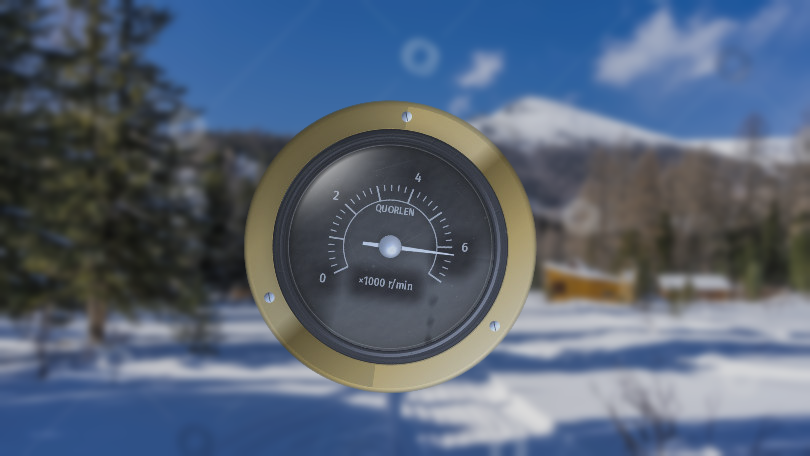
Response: 6200 rpm
